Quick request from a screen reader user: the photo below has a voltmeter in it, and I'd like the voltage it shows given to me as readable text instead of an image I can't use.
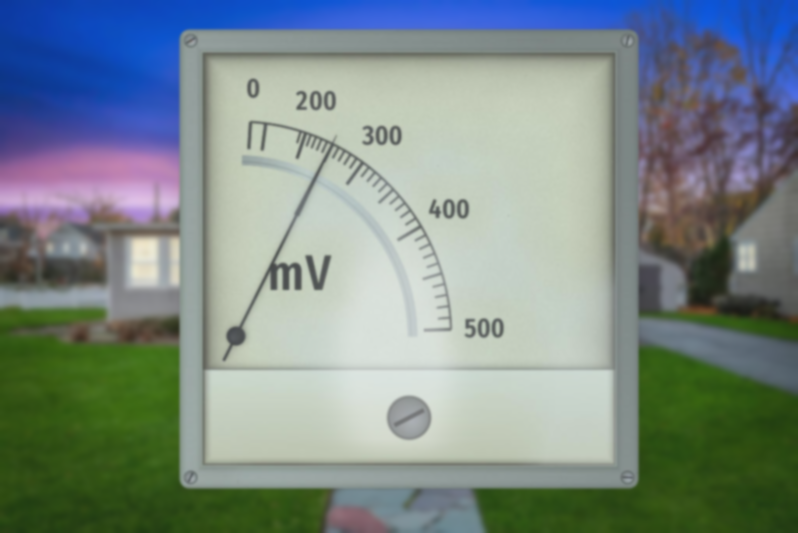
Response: 250 mV
